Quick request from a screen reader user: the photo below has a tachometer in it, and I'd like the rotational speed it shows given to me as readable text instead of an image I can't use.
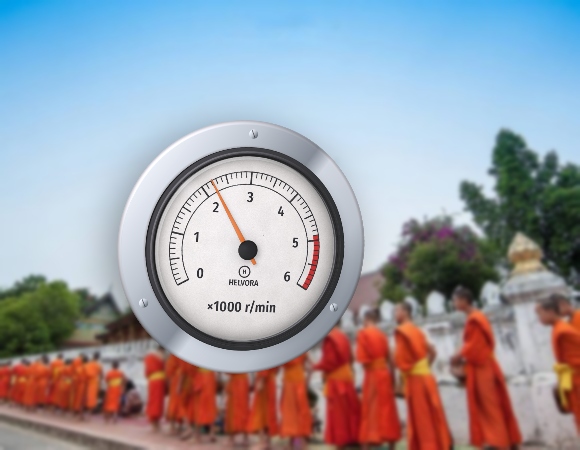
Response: 2200 rpm
